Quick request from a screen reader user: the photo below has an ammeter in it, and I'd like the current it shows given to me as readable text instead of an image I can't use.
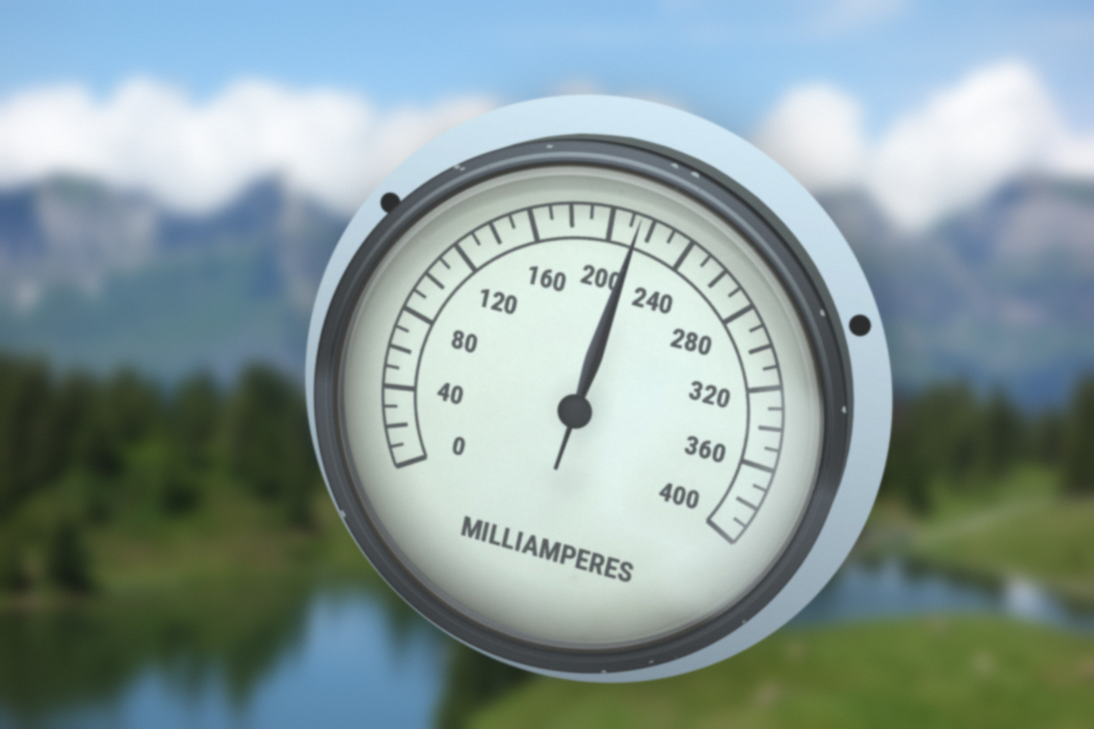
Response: 215 mA
